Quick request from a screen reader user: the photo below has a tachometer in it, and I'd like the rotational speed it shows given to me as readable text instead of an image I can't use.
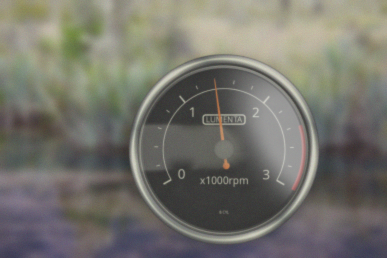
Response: 1400 rpm
